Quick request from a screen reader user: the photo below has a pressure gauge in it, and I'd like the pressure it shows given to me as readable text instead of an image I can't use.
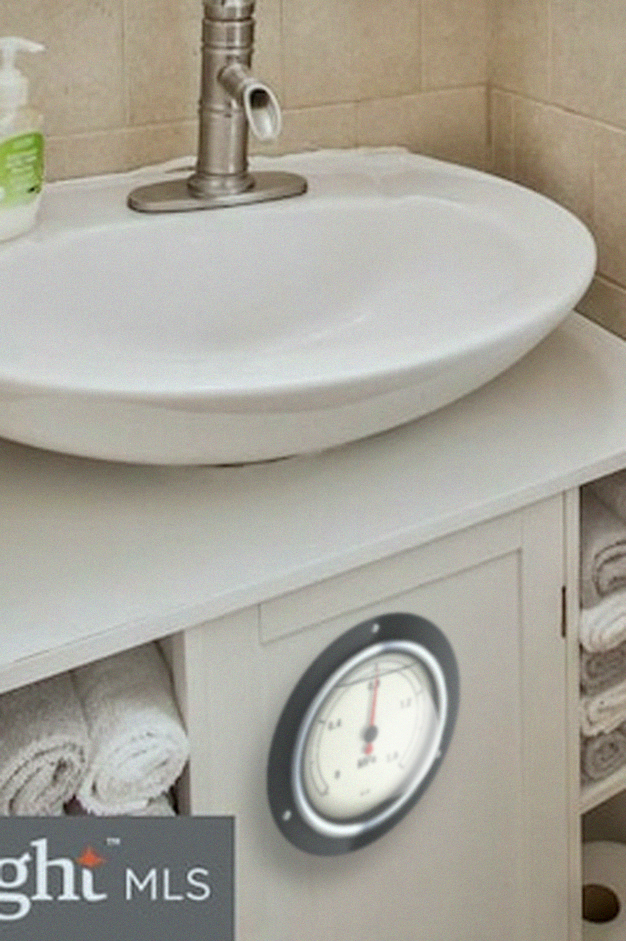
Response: 0.8 MPa
